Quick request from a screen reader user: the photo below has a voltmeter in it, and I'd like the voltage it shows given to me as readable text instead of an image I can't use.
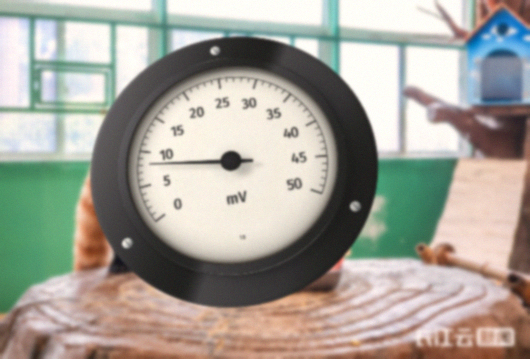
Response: 8 mV
